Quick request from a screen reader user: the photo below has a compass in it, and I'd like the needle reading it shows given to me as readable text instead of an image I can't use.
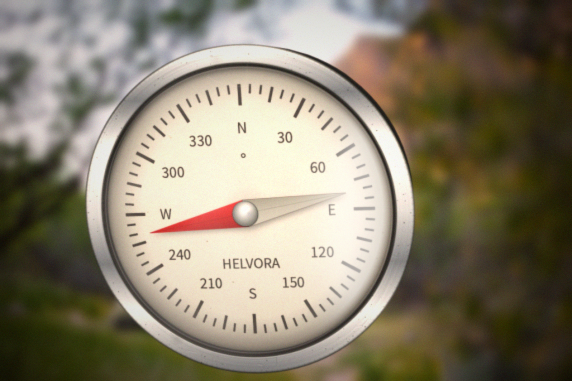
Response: 260 °
